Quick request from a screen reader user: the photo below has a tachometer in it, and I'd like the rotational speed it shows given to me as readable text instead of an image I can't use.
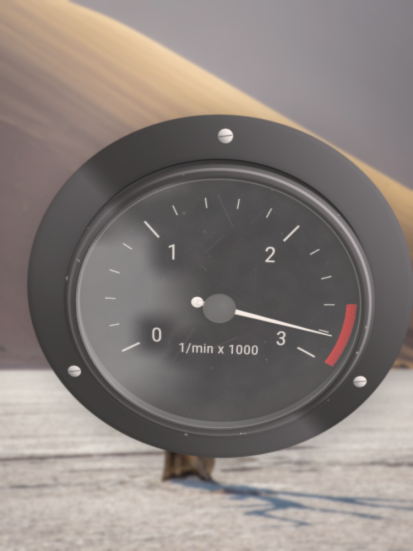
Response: 2800 rpm
